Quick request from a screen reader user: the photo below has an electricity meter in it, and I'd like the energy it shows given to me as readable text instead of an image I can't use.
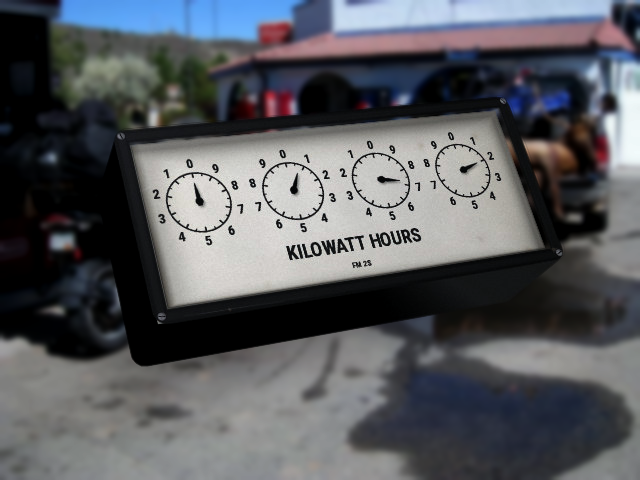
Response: 72 kWh
